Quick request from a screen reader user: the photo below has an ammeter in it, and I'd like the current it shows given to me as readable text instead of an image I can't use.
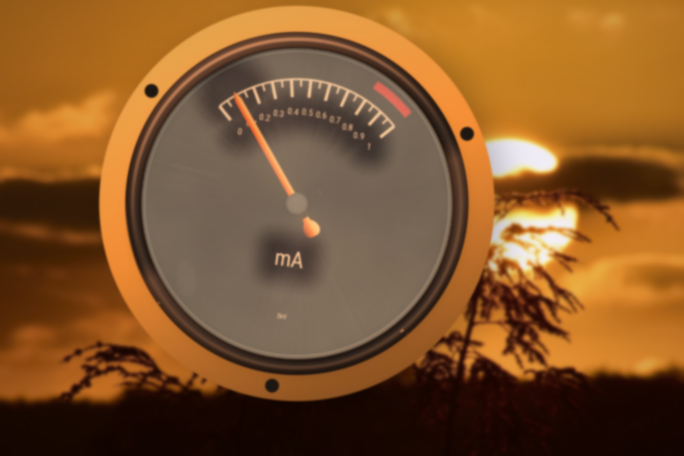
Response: 0.1 mA
